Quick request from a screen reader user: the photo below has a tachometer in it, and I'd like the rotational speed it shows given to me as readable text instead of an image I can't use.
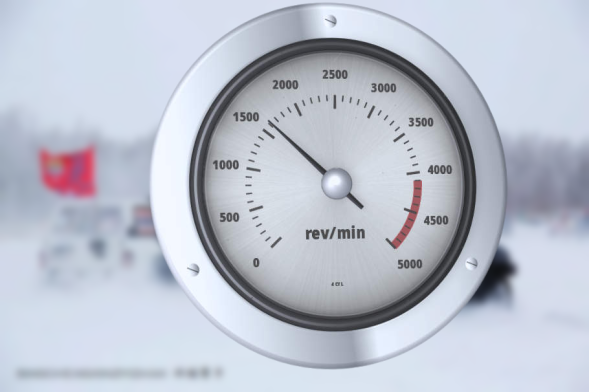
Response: 1600 rpm
